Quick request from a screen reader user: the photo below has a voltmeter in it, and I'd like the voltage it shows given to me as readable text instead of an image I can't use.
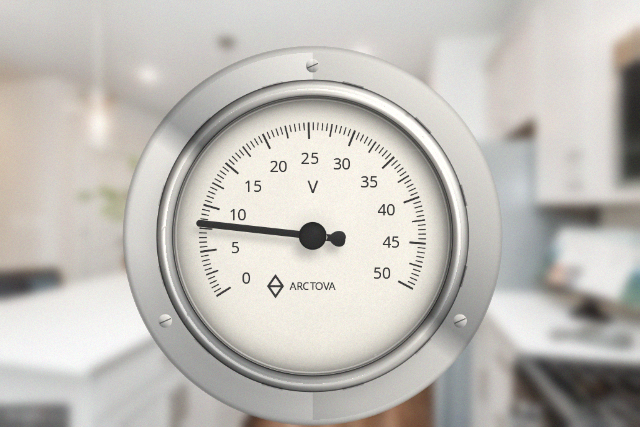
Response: 8 V
